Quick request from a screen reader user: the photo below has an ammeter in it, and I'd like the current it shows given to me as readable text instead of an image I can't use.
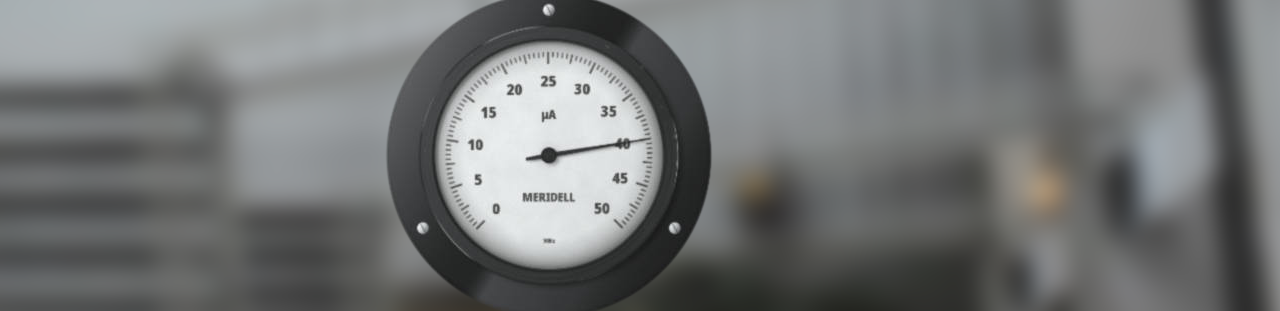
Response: 40 µA
